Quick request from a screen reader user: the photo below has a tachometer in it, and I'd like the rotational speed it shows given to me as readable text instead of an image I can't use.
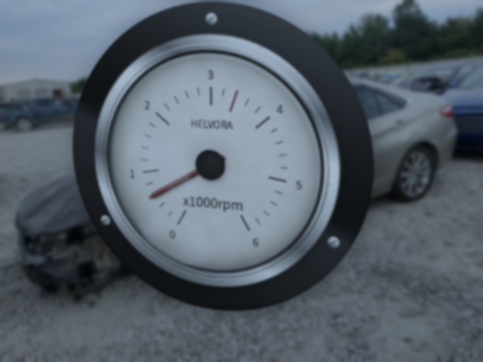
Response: 600 rpm
